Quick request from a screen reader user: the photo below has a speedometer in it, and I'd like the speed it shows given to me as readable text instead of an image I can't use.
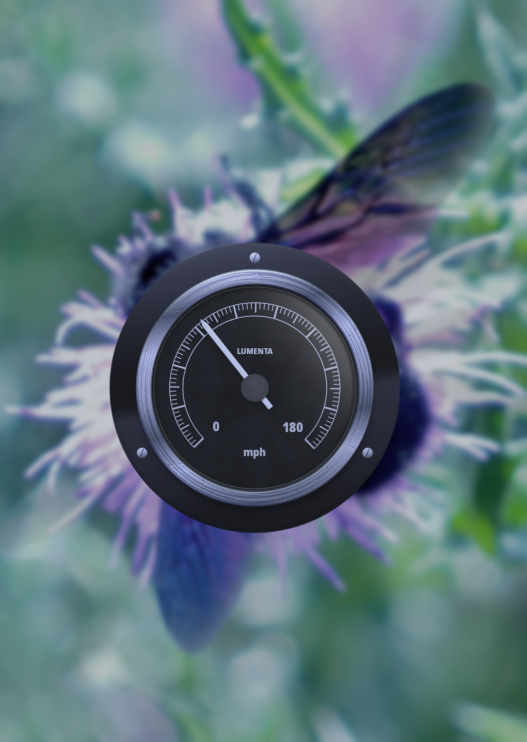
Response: 64 mph
